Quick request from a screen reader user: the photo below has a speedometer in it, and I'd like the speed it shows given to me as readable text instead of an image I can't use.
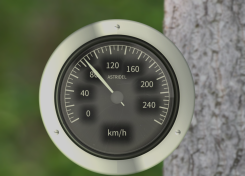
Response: 85 km/h
